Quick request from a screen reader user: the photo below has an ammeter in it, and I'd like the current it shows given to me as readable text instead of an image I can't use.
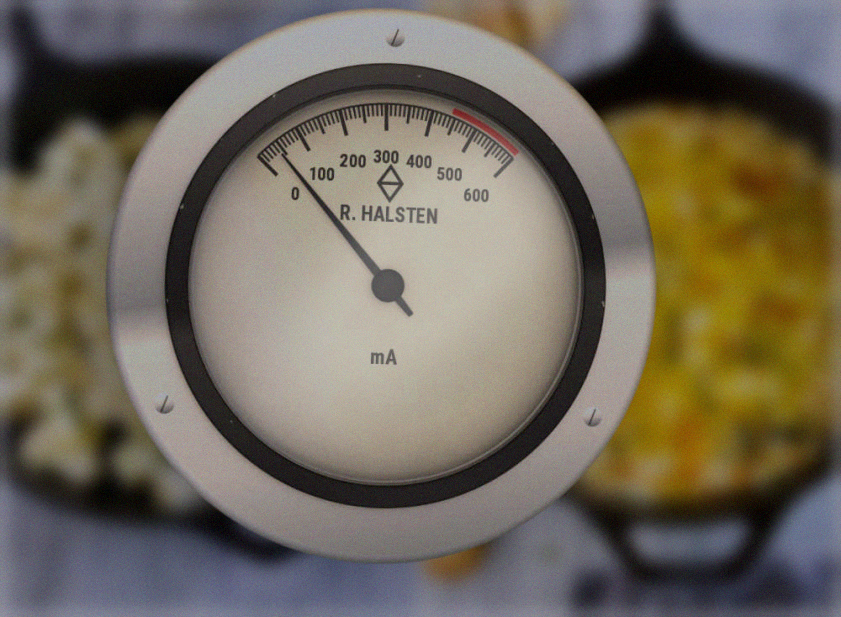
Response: 40 mA
